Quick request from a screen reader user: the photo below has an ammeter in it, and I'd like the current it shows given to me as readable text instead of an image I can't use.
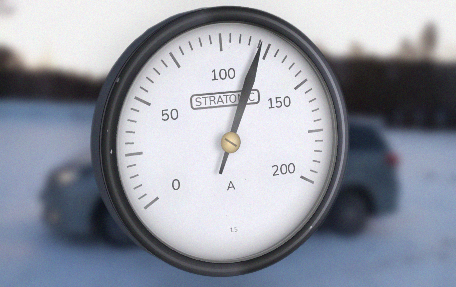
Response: 120 A
